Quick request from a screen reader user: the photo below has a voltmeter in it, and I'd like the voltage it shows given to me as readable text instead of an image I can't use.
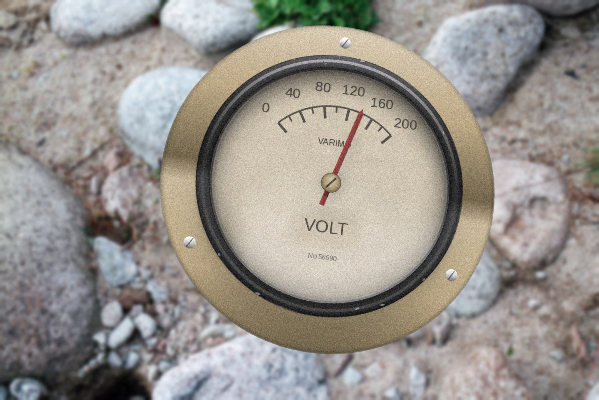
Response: 140 V
